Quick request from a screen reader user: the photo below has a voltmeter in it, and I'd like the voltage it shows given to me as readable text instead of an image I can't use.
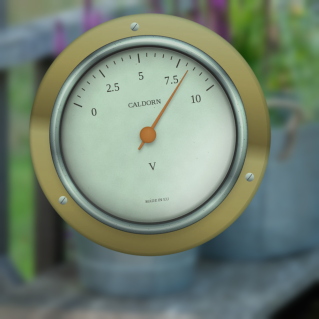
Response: 8.25 V
